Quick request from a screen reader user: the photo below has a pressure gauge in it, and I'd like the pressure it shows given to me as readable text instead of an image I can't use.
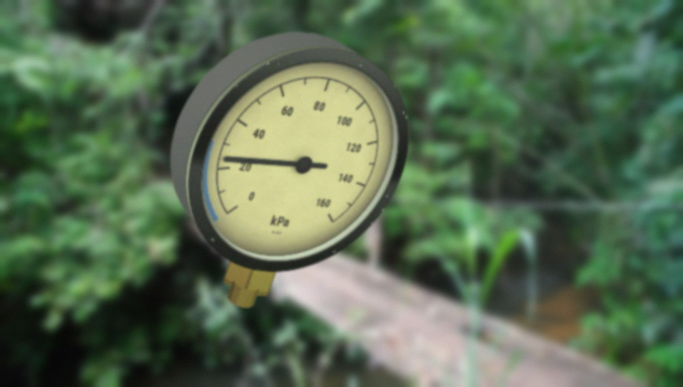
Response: 25 kPa
